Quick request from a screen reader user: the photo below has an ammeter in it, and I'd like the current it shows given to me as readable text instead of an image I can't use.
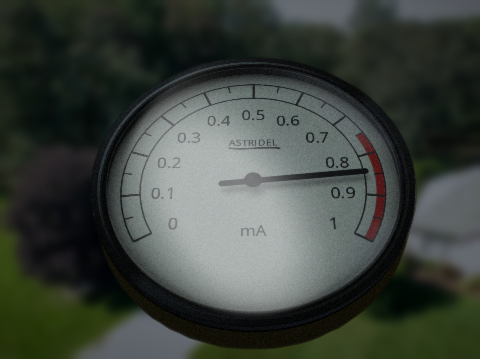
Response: 0.85 mA
